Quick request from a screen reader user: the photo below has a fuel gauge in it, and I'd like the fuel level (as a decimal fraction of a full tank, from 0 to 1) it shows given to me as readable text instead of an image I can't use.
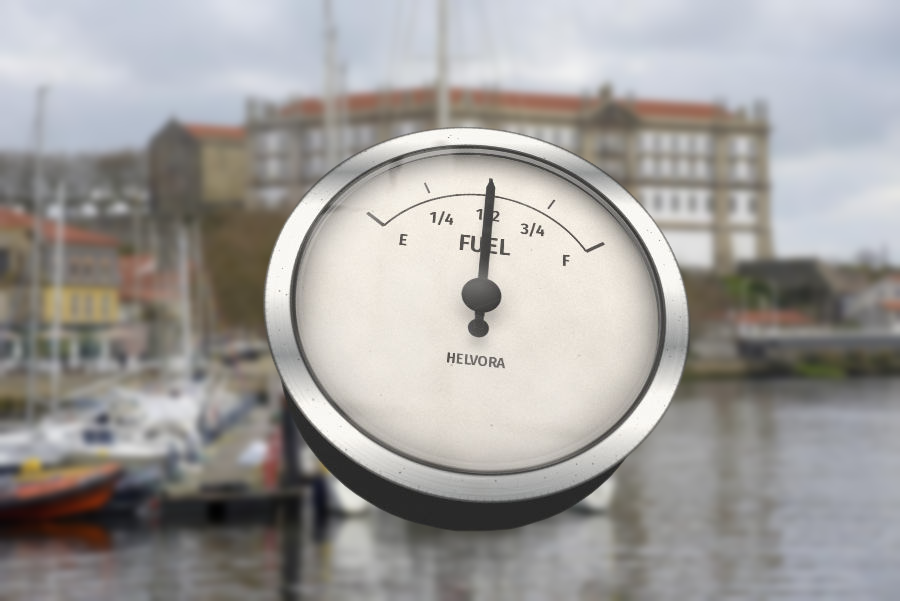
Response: 0.5
